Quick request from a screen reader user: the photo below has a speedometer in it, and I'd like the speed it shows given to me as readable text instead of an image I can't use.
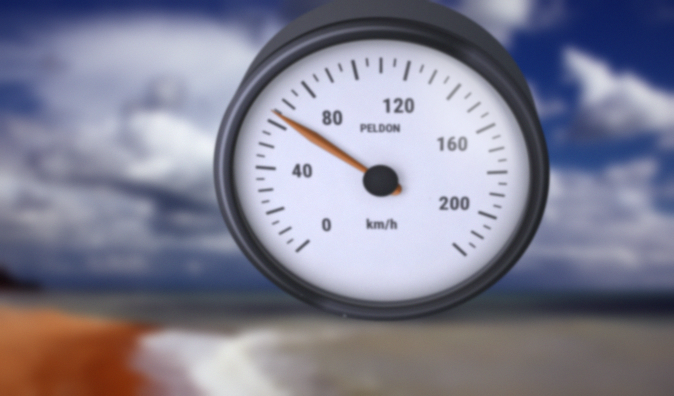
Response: 65 km/h
